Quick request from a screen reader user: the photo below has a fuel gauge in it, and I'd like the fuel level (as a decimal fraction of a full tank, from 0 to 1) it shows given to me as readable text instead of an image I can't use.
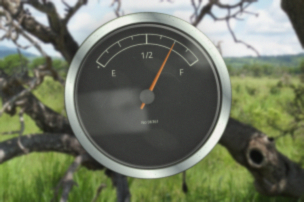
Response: 0.75
